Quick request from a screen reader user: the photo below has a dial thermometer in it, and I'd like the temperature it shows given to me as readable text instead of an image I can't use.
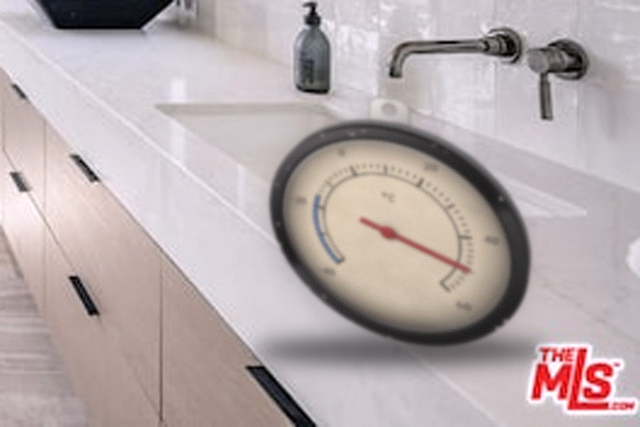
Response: 50 °C
